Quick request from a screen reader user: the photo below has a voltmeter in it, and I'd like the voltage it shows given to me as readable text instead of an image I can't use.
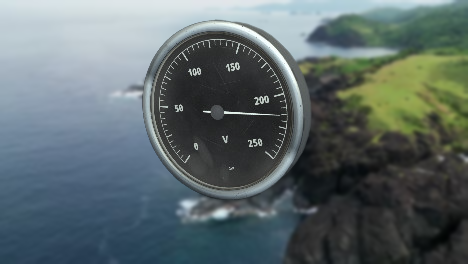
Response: 215 V
